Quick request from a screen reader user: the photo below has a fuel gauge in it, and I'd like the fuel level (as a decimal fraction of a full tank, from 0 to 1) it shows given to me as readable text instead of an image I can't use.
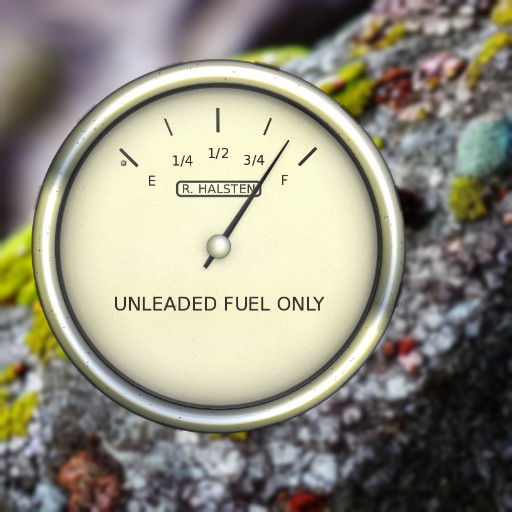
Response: 0.875
